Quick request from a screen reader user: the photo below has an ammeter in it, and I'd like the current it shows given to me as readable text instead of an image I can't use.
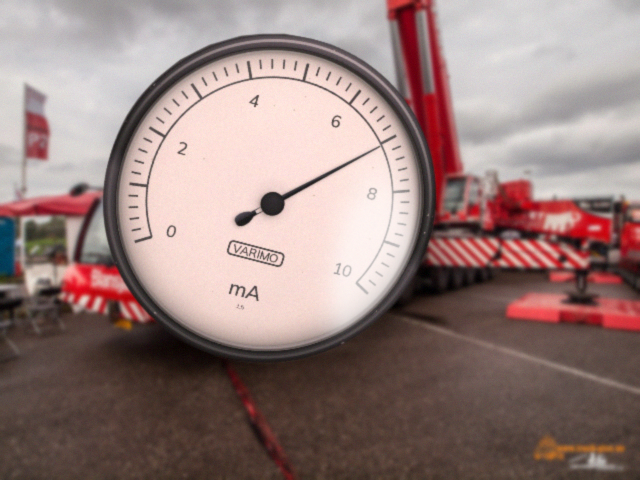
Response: 7 mA
